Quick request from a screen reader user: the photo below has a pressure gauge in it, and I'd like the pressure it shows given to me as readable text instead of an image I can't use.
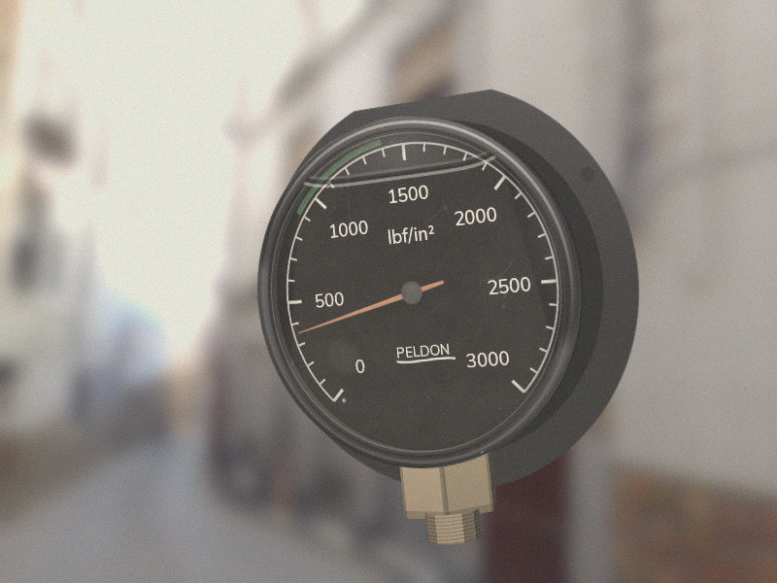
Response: 350 psi
